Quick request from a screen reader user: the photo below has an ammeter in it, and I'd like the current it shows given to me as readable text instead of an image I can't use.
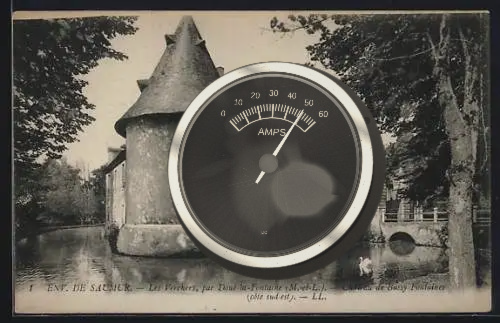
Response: 50 A
